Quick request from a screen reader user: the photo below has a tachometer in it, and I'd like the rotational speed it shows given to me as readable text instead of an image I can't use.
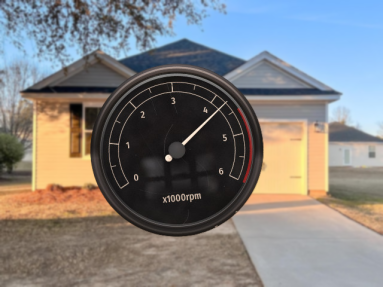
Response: 4250 rpm
